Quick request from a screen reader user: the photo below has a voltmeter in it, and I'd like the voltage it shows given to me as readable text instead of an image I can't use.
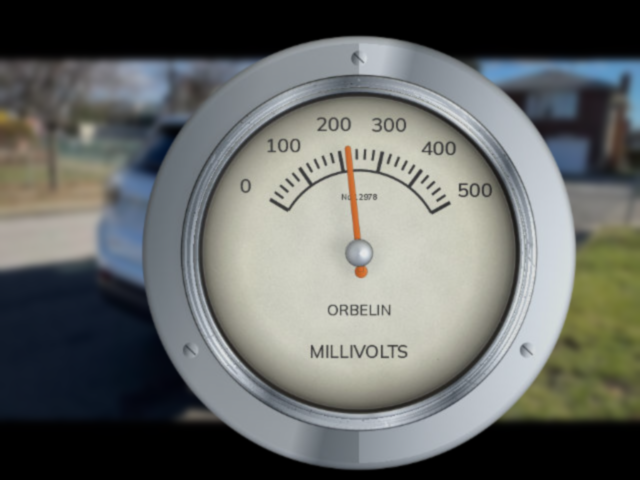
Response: 220 mV
